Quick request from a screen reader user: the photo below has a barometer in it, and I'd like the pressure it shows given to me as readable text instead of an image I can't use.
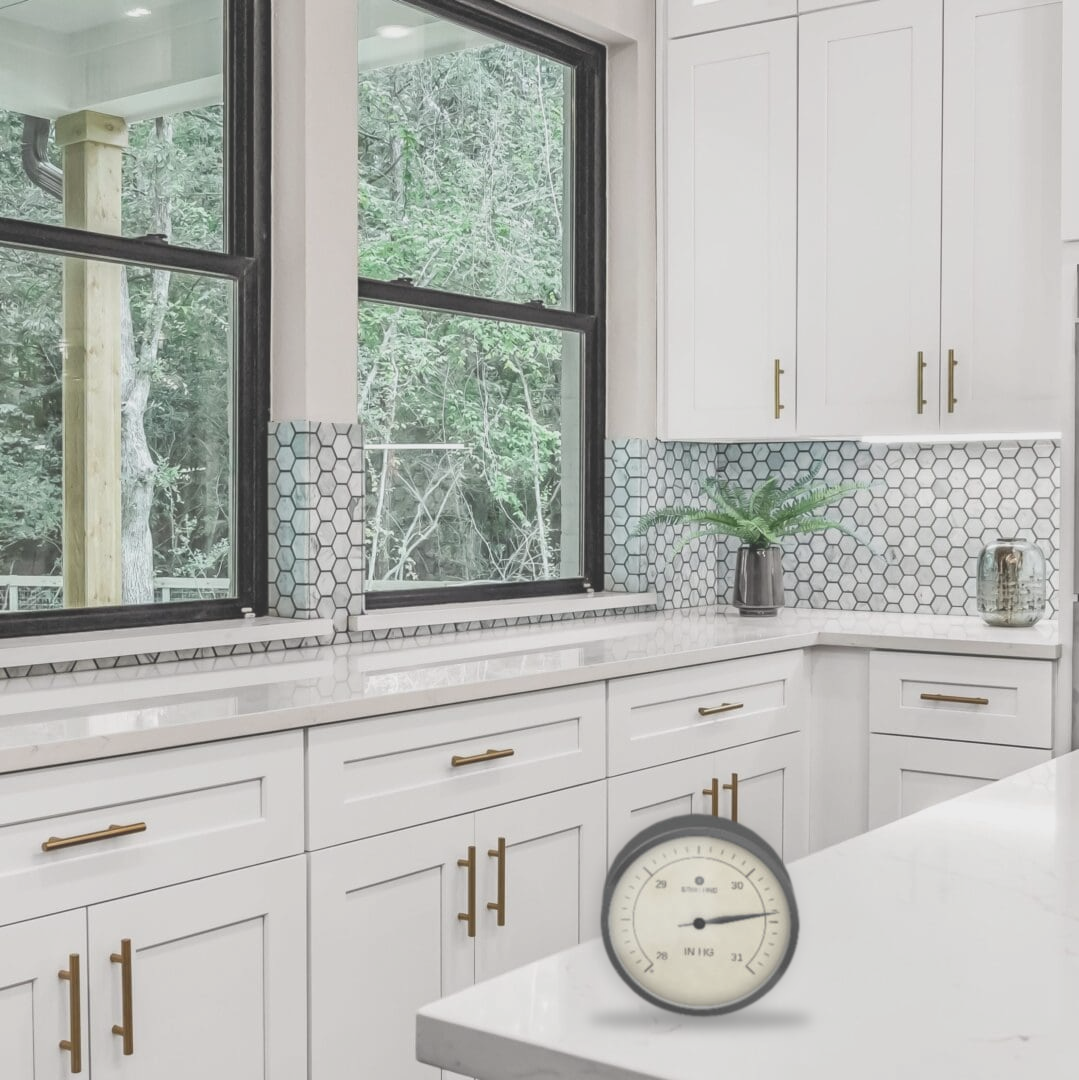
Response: 30.4 inHg
